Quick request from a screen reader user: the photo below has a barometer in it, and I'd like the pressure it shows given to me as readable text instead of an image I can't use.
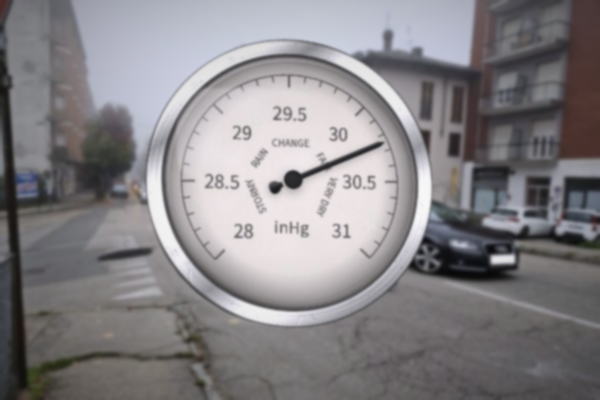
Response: 30.25 inHg
